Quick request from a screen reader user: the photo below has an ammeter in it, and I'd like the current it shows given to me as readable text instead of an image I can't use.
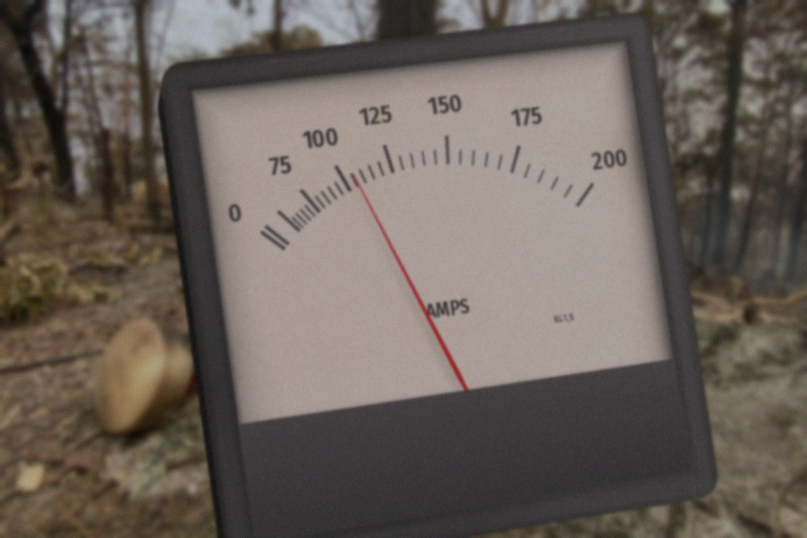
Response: 105 A
